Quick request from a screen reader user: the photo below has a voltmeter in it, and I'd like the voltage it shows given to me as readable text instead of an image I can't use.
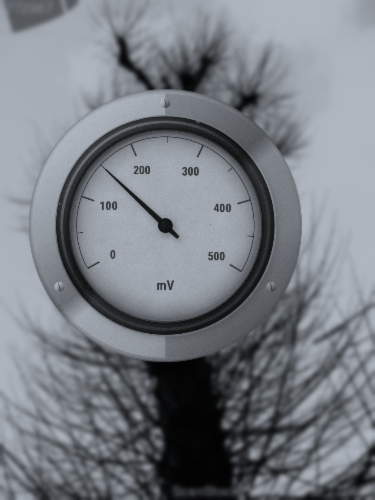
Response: 150 mV
